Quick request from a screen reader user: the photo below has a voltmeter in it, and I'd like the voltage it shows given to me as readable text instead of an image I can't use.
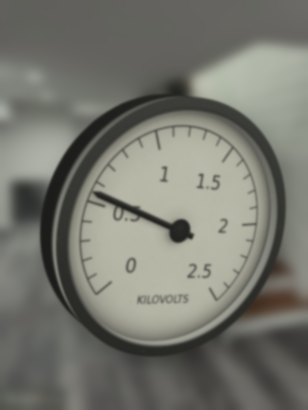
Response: 0.55 kV
